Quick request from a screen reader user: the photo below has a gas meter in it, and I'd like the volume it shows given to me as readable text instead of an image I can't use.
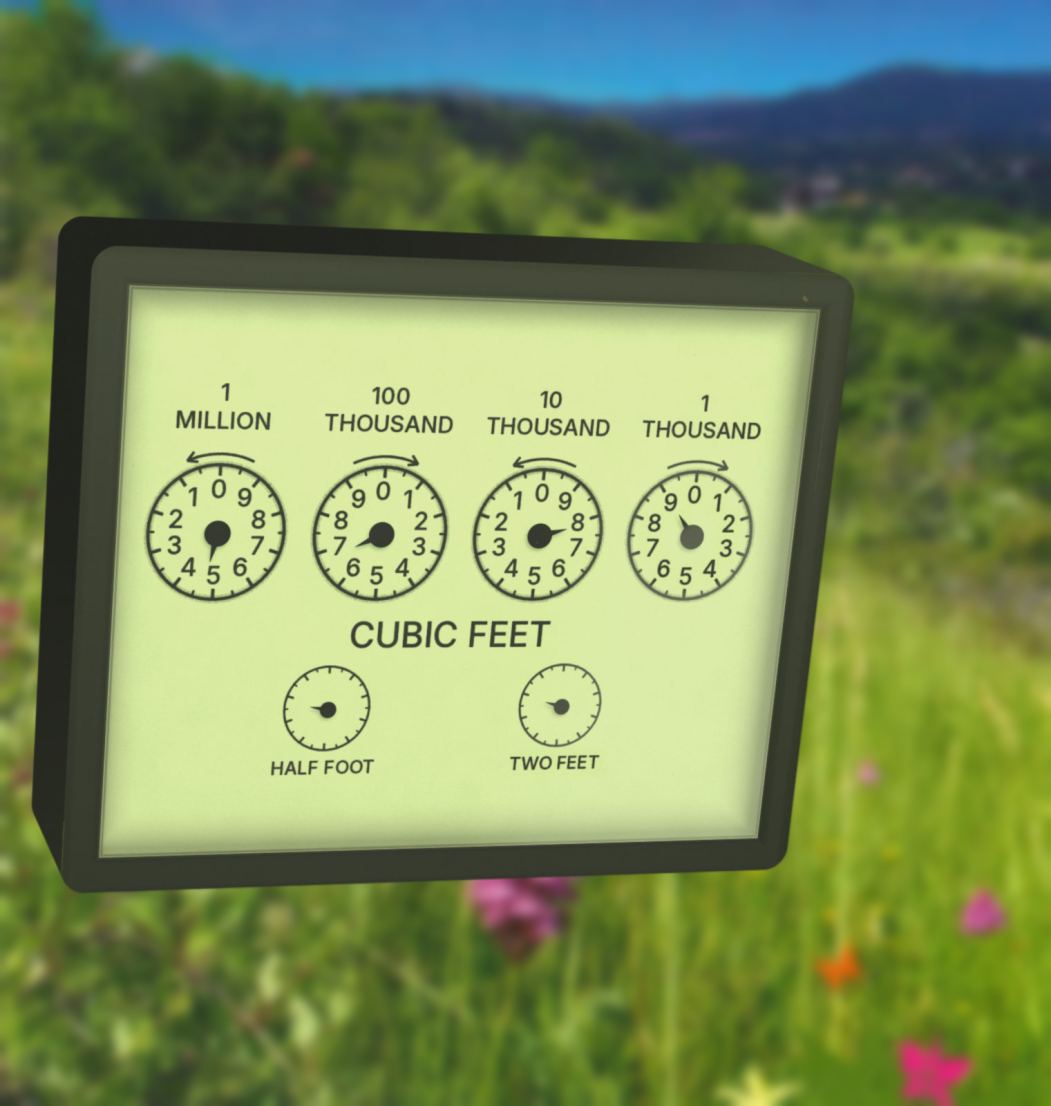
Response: 467900 ft³
